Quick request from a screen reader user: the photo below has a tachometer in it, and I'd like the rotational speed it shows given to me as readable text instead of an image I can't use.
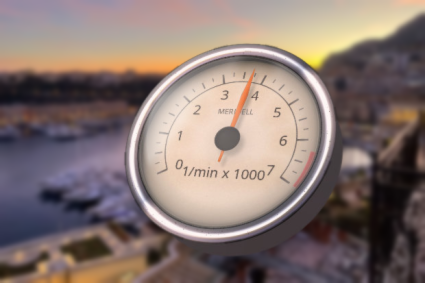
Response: 3750 rpm
